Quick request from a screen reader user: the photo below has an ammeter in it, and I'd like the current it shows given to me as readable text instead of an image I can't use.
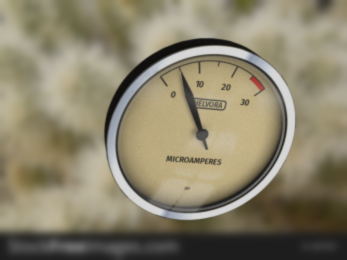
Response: 5 µA
